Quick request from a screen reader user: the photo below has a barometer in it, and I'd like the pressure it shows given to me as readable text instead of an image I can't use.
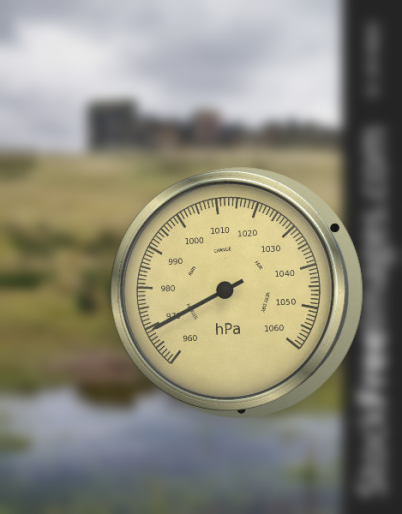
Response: 969 hPa
